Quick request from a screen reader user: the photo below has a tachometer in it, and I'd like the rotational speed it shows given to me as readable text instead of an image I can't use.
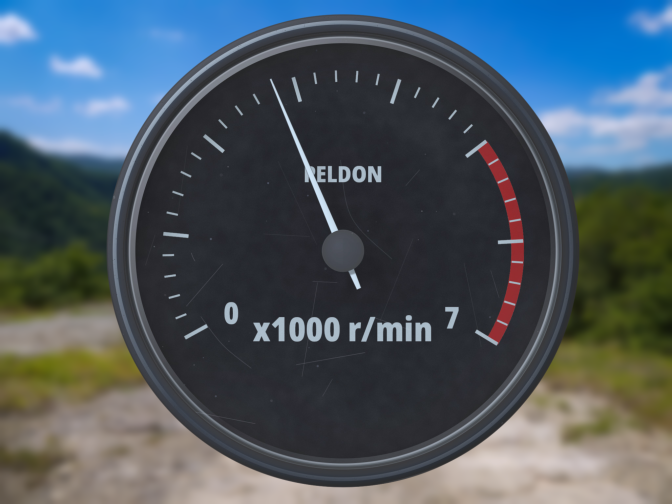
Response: 2800 rpm
